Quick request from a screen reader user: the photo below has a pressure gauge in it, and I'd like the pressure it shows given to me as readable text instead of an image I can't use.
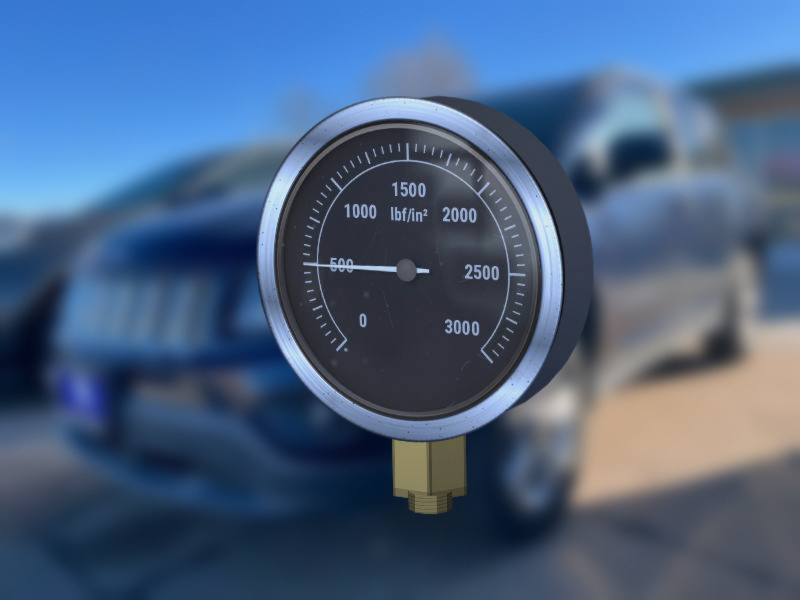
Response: 500 psi
